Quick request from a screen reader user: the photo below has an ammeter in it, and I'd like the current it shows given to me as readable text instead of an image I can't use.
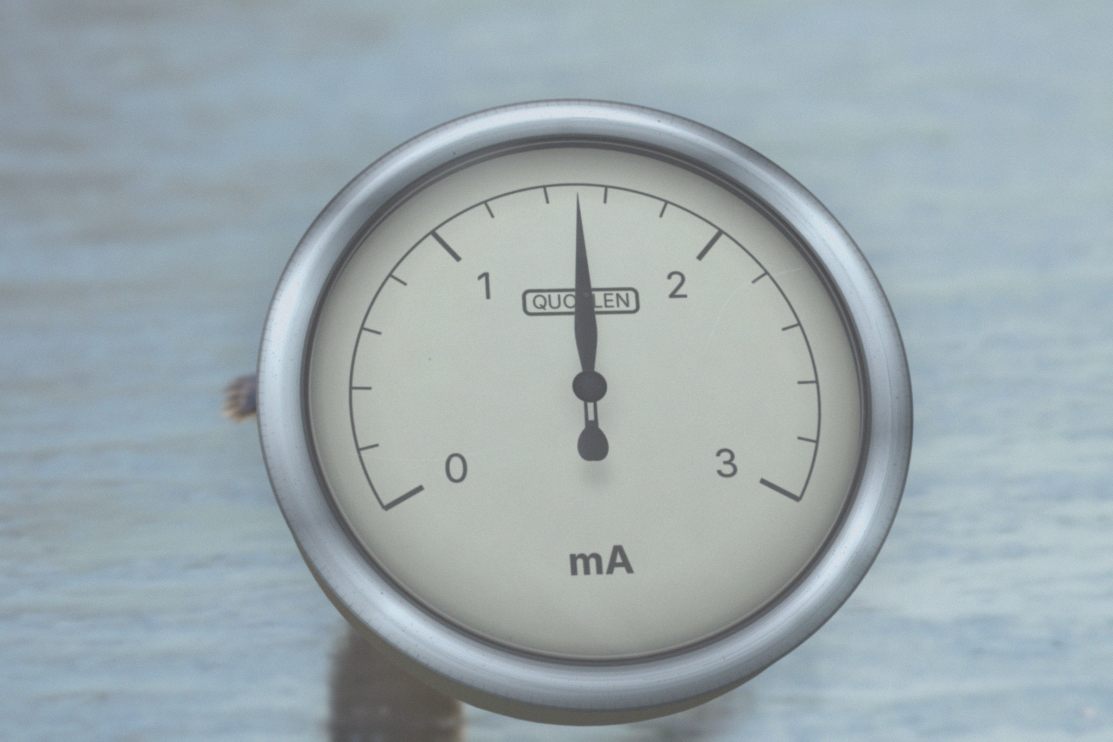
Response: 1.5 mA
